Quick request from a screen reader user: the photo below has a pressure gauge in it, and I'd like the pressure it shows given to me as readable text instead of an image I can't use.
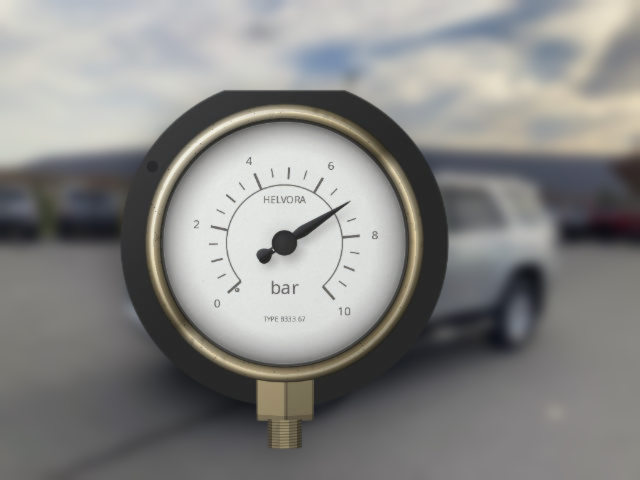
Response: 7 bar
